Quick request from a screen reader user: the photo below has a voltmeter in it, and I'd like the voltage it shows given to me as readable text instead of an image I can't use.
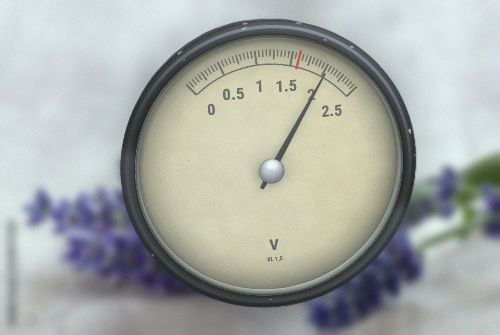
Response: 2 V
